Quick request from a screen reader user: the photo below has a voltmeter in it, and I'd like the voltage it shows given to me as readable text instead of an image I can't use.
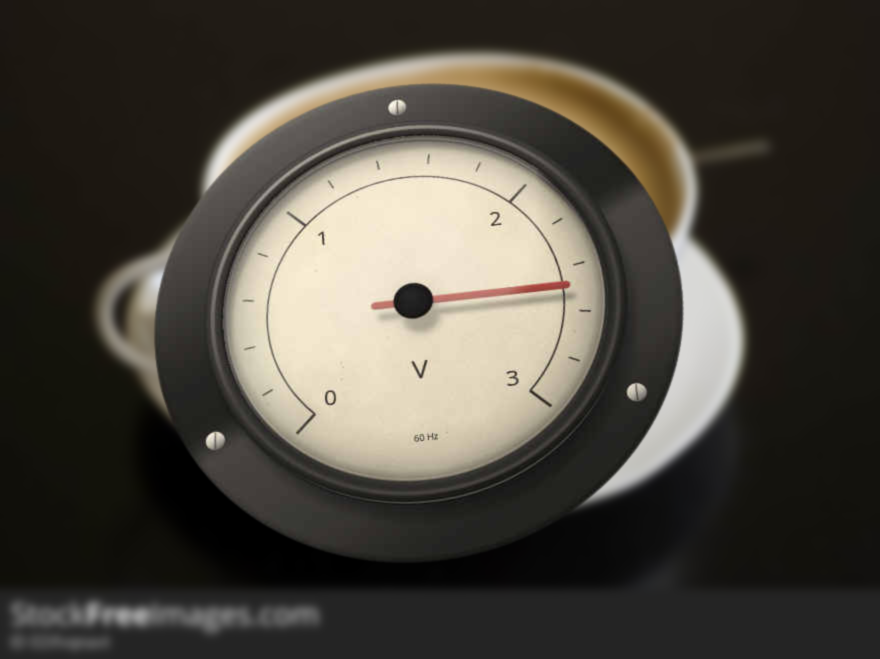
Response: 2.5 V
